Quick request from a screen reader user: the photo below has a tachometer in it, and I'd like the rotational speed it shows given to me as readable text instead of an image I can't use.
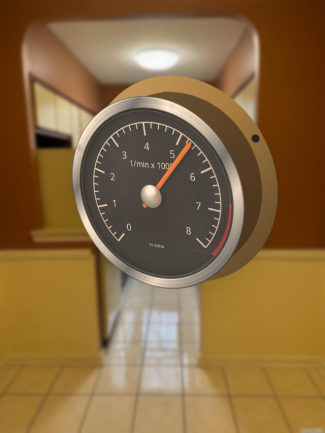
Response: 5300 rpm
